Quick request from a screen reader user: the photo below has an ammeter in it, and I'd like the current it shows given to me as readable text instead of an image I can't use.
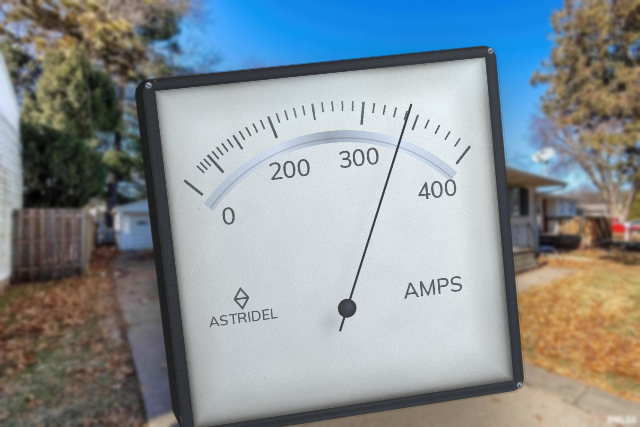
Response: 340 A
